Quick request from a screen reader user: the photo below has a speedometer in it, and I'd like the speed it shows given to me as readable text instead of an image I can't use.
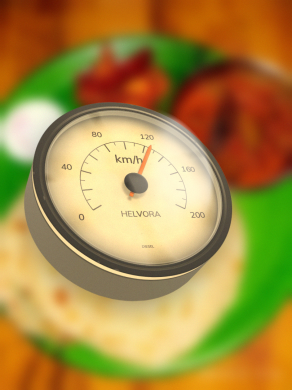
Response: 125 km/h
